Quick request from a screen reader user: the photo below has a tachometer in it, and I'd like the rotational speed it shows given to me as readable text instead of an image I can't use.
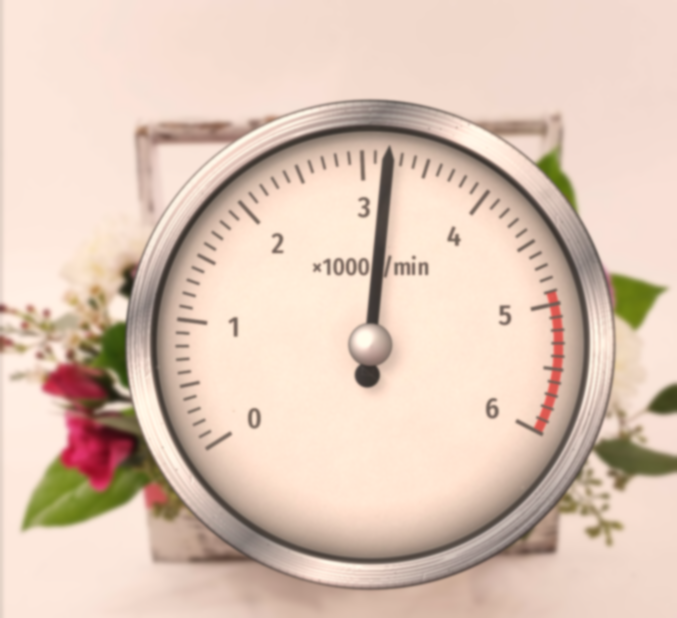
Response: 3200 rpm
